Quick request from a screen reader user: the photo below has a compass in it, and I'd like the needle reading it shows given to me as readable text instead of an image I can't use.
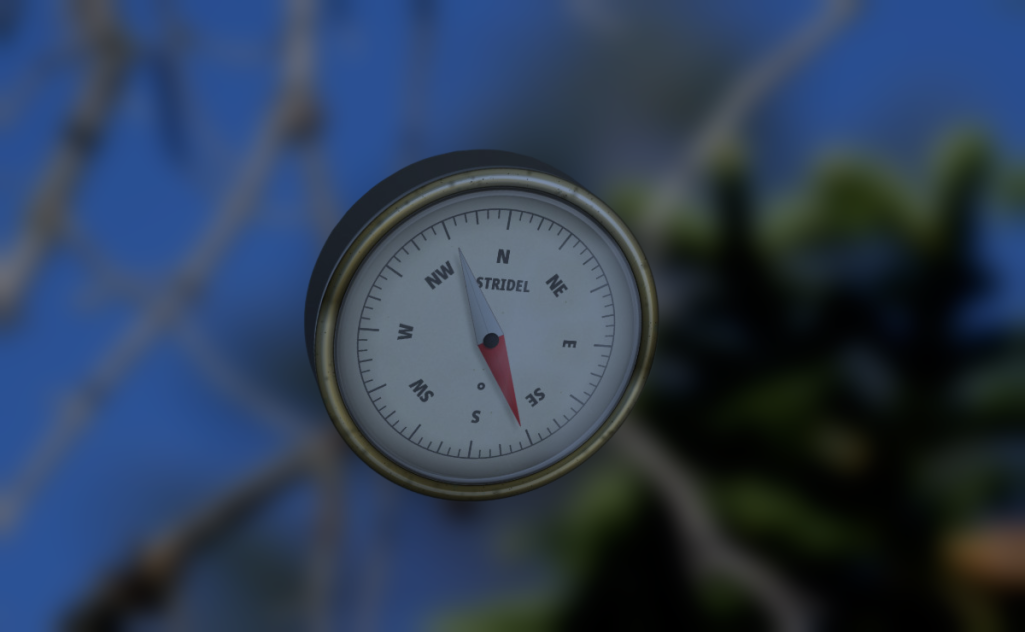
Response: 152.5 °
